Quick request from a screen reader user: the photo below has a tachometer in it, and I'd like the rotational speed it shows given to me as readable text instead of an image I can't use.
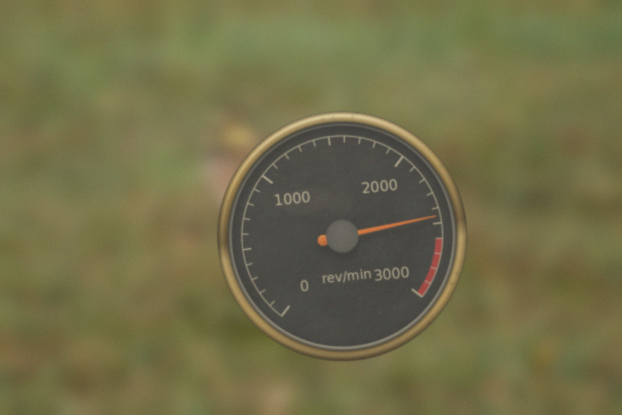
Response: 2450 rpm
